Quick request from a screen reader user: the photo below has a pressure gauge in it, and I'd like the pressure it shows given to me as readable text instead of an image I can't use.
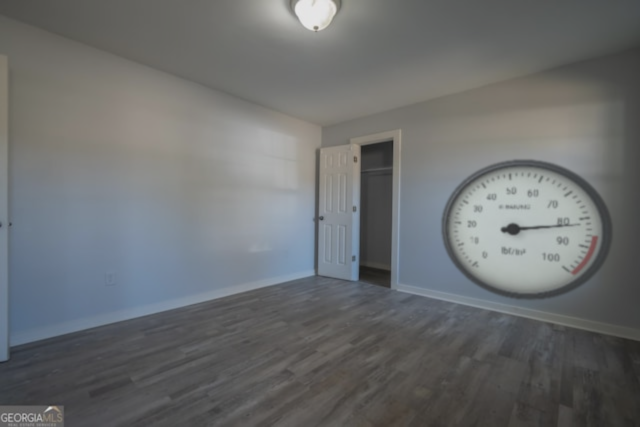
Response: 82 psi
